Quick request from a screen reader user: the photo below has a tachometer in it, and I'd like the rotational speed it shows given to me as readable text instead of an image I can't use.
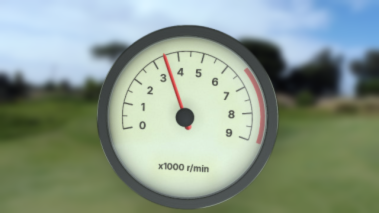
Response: 3500 rpm
